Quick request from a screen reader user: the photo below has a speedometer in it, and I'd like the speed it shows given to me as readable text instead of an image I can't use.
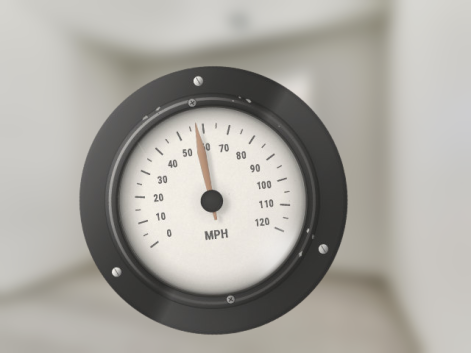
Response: 57.5 mph
